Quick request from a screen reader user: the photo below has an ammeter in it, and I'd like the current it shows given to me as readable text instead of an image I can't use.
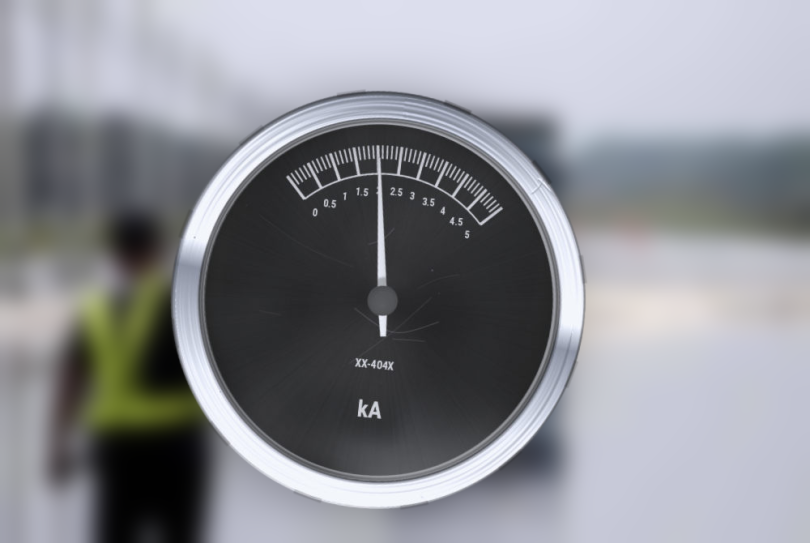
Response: 2 kA
